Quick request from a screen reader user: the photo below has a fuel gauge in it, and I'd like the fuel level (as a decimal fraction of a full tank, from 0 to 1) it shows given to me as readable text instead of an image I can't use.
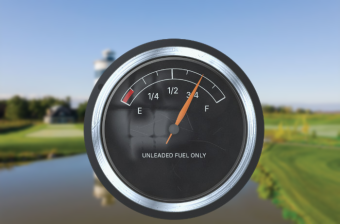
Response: 0.75
